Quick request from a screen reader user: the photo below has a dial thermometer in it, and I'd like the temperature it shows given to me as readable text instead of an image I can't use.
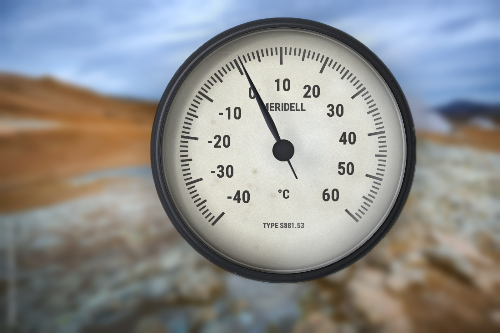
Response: 1 °C
